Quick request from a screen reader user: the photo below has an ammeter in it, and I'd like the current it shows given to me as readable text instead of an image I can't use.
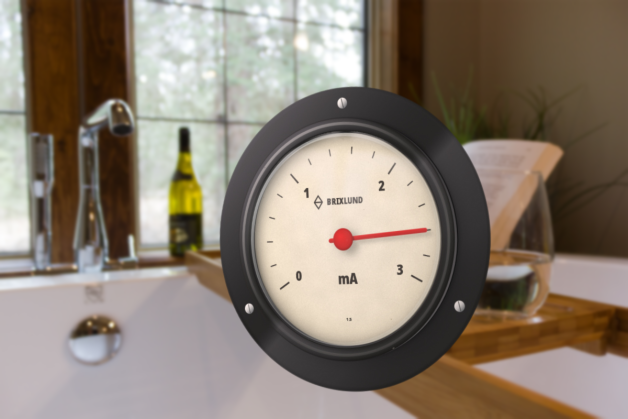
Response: 2.6 mA
